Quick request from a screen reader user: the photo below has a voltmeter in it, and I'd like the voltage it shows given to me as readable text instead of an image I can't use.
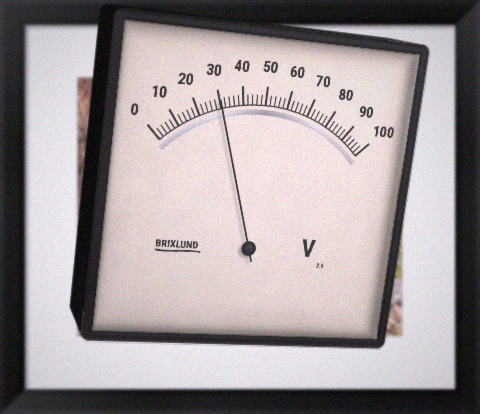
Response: 30 V
